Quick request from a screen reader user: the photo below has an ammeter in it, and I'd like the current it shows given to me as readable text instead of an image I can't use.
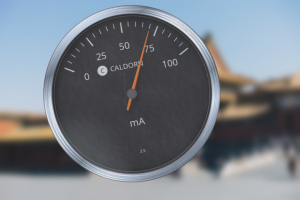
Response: 70 mA
